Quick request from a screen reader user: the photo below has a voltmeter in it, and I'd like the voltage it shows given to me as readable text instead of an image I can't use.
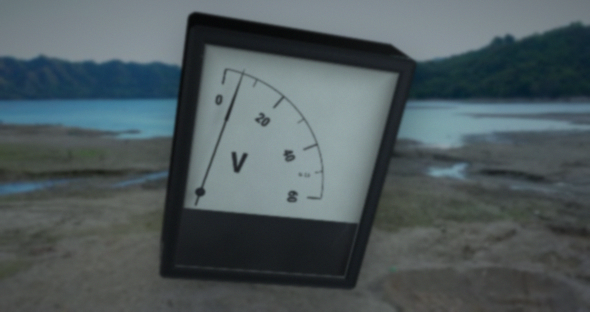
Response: 5 V
